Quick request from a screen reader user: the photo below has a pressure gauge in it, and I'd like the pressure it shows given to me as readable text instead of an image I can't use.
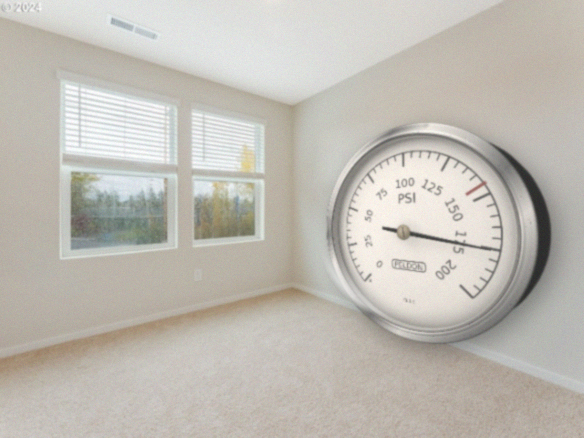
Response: 175 psi
